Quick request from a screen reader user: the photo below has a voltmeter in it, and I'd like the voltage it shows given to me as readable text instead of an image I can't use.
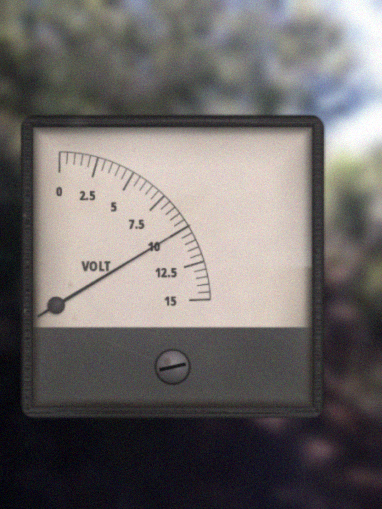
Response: 10 V
